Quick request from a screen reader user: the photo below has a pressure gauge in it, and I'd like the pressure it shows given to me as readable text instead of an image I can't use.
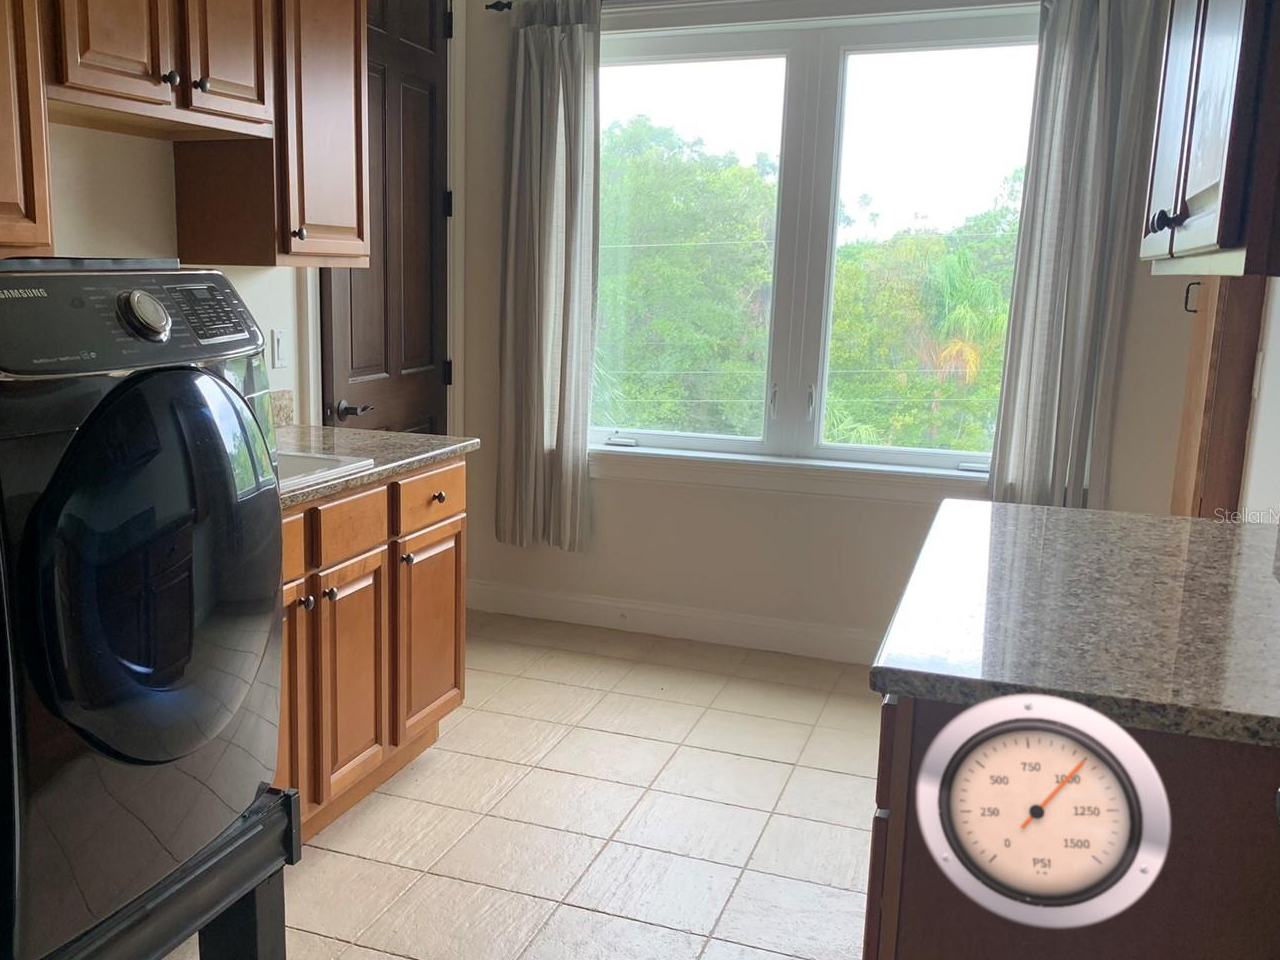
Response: 1000 psi
